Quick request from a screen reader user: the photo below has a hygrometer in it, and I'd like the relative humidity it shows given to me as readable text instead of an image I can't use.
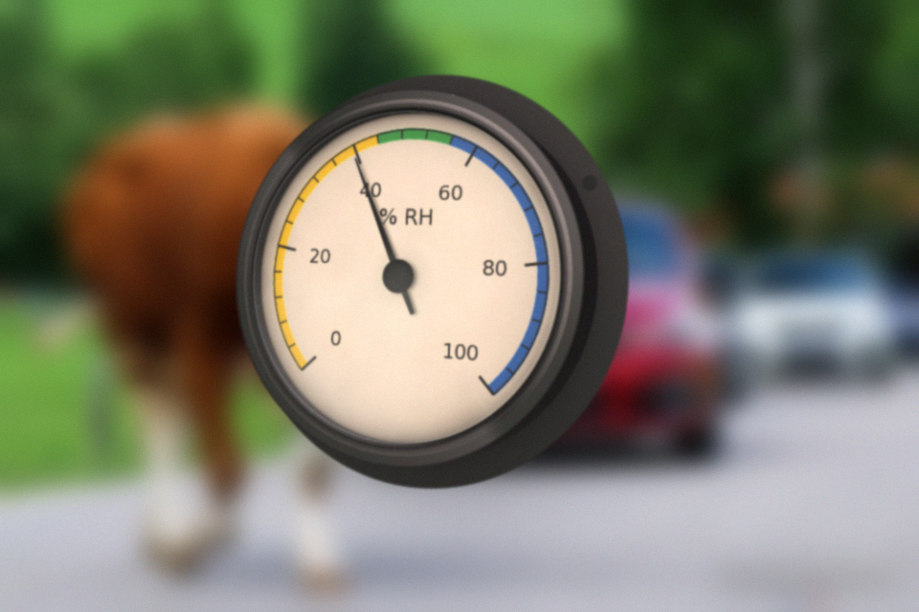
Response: 40 %
